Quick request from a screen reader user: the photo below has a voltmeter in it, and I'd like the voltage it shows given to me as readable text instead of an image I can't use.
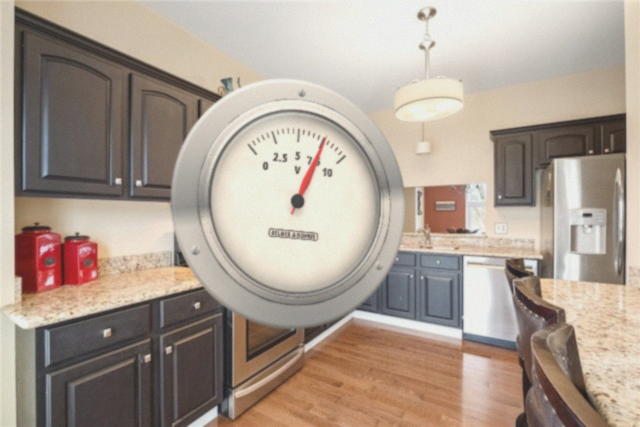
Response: 7.5 V
